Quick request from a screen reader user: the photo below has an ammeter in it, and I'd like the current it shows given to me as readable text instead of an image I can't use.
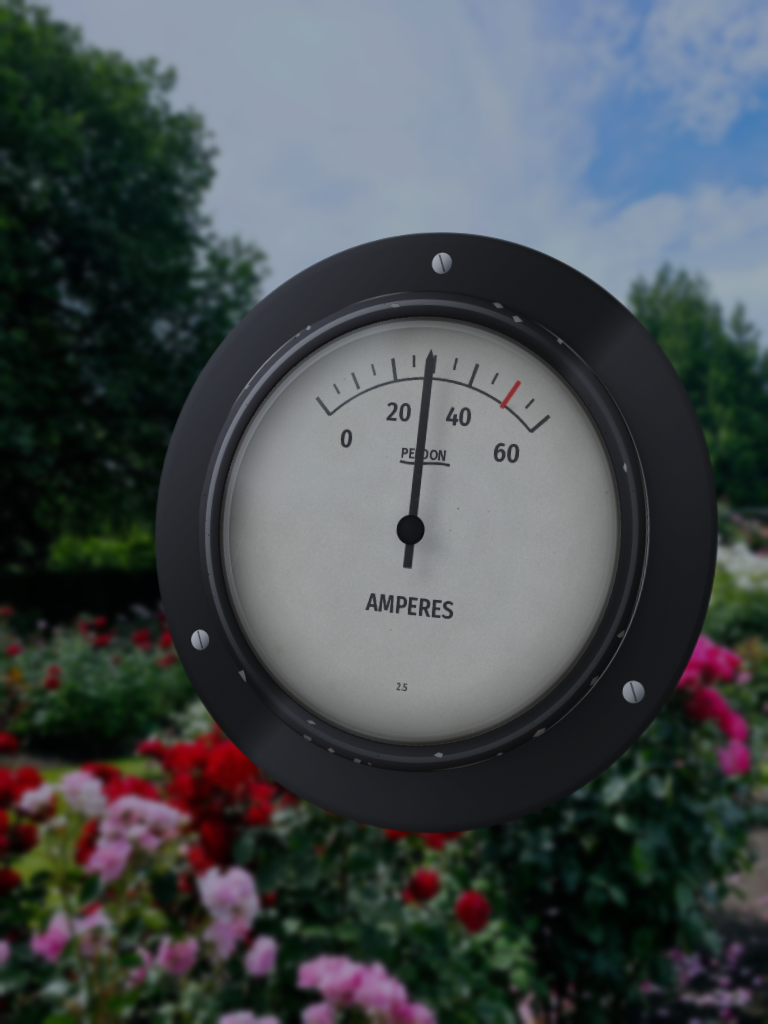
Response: 30 A
